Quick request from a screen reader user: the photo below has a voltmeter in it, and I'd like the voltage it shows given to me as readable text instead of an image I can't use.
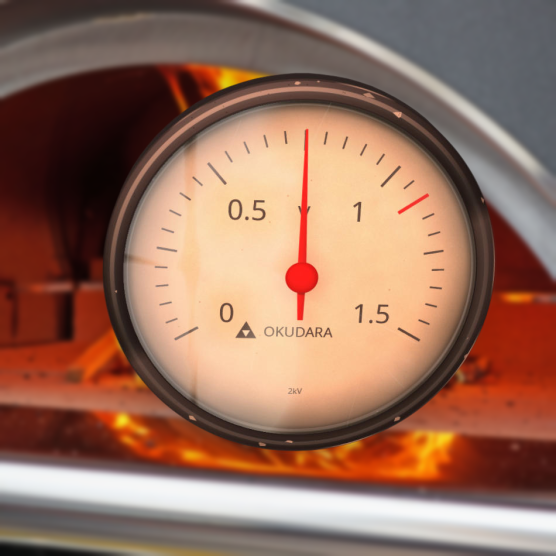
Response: 0.75 V
